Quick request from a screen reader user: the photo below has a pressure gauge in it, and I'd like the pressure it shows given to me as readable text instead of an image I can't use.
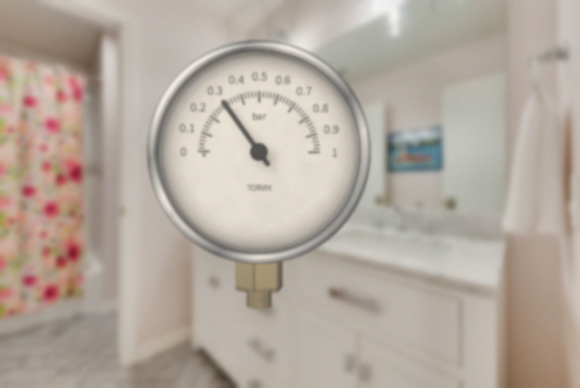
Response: 0.3 bar
